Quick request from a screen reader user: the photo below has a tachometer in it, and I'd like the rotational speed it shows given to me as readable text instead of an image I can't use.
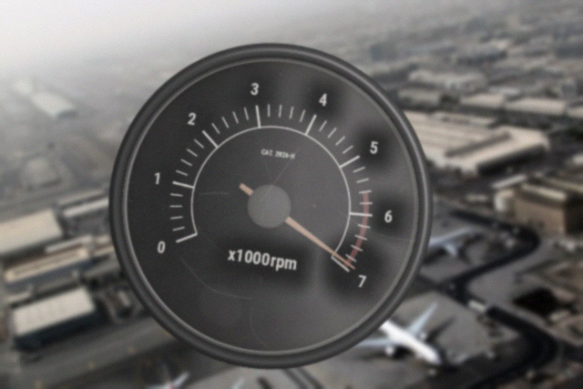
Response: 6900 rpm
